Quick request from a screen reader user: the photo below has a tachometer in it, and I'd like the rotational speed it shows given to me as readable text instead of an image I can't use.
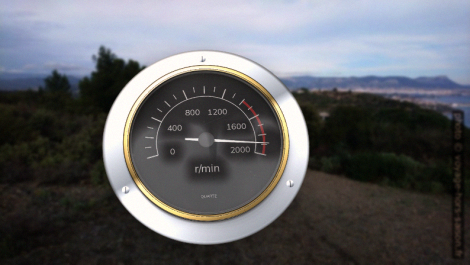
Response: 1900 rpm
